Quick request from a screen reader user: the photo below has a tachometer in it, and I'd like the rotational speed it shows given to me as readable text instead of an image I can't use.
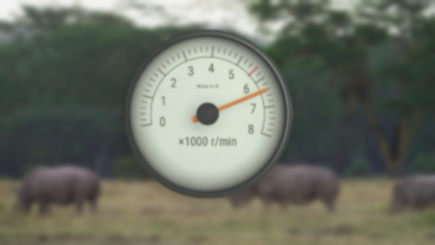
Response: 6400 rpm
